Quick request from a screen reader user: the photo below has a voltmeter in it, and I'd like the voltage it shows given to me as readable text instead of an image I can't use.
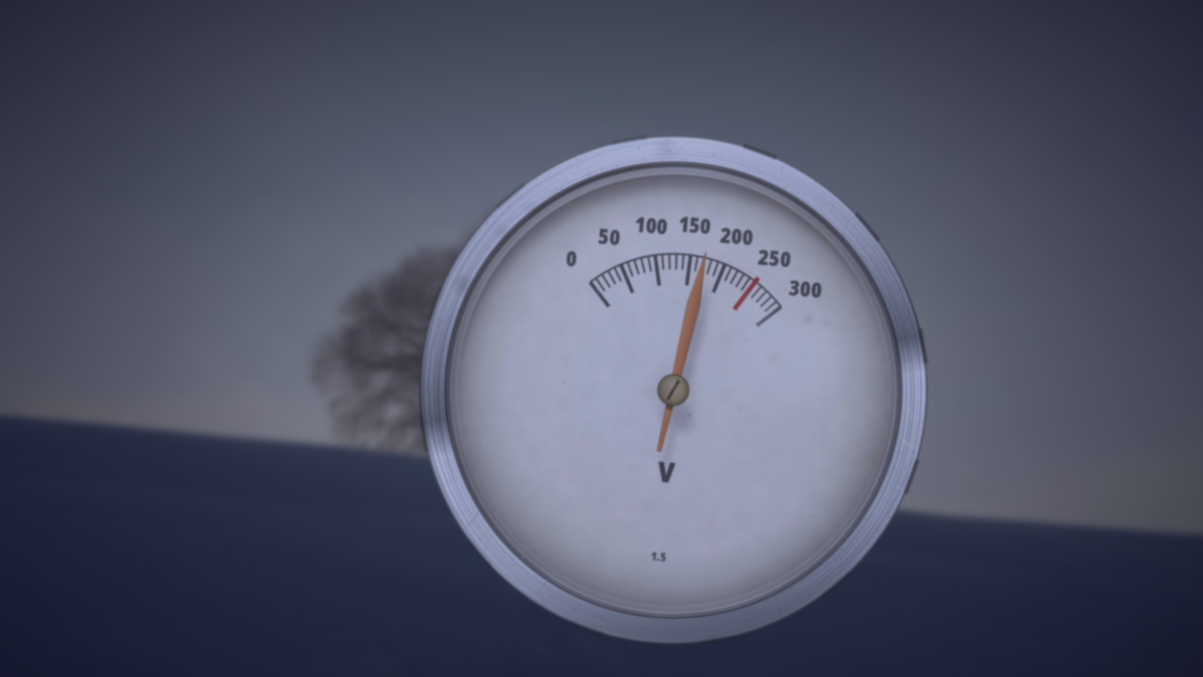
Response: 170 V
